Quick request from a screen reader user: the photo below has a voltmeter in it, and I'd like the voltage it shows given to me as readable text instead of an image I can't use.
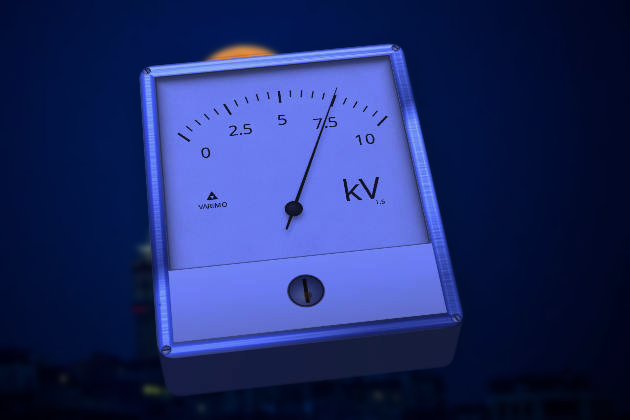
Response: 7.5 kV
